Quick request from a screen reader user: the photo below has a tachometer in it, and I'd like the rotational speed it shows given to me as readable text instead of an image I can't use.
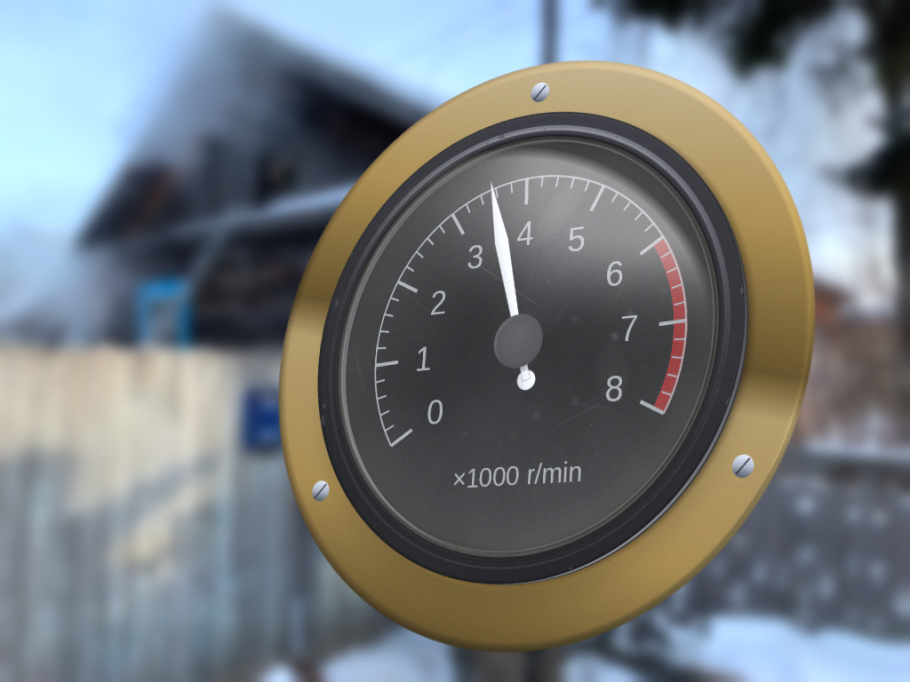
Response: 3600 rpm
